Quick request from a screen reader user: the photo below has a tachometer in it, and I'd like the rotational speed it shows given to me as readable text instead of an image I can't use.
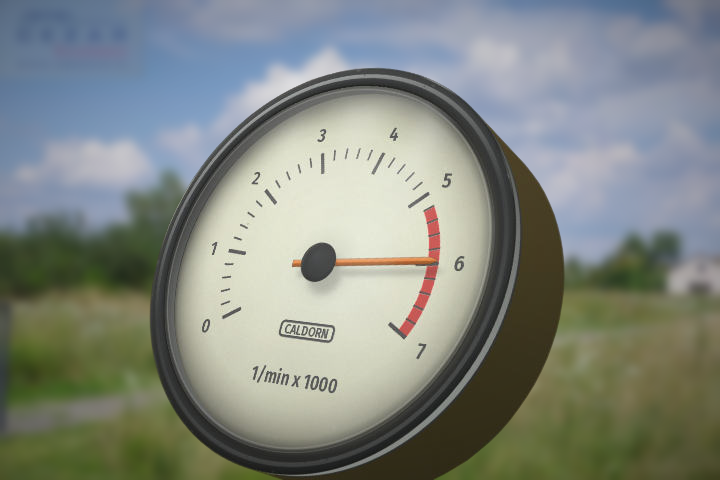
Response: 6000 rpm
